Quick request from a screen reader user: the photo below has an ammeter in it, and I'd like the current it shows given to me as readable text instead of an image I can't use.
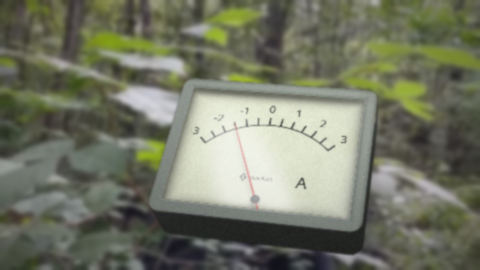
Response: -1.5 A
